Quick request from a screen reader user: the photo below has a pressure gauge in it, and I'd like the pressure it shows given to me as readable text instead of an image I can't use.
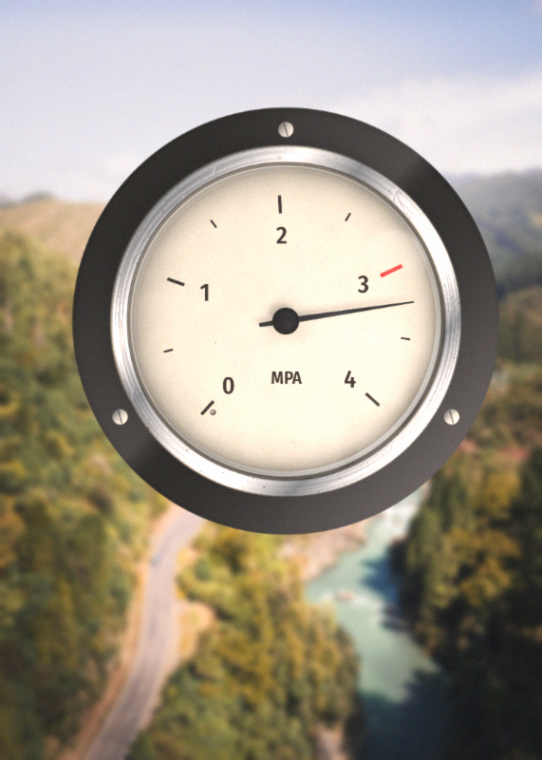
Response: 3.25 MPa
